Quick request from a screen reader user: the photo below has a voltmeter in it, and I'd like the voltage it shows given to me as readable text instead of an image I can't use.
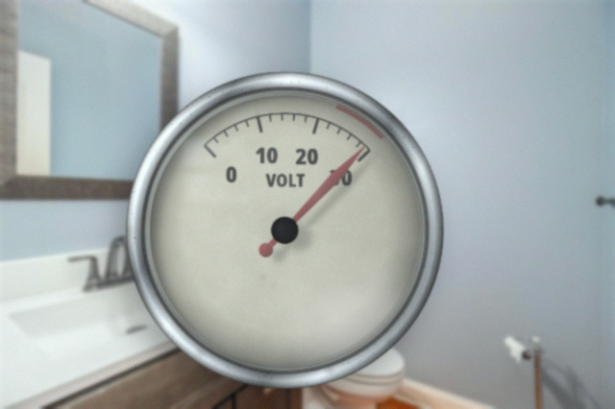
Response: 29 V
